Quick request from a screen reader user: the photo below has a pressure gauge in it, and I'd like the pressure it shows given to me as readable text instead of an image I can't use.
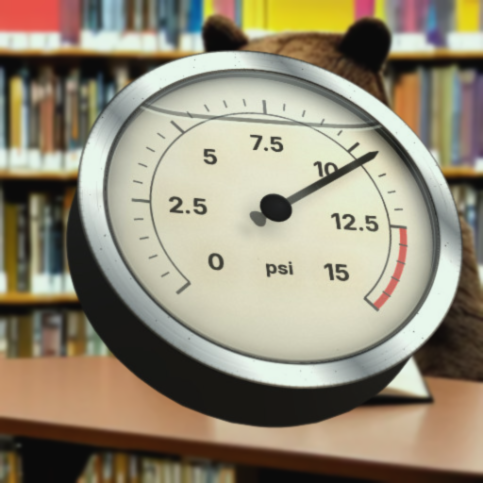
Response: 10.5 psi
